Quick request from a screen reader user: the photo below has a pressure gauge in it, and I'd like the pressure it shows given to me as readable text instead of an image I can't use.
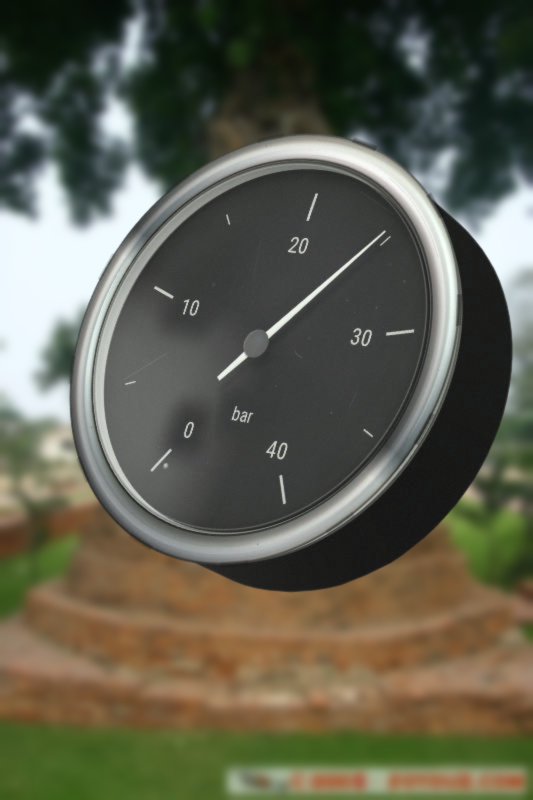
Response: 25 bar
